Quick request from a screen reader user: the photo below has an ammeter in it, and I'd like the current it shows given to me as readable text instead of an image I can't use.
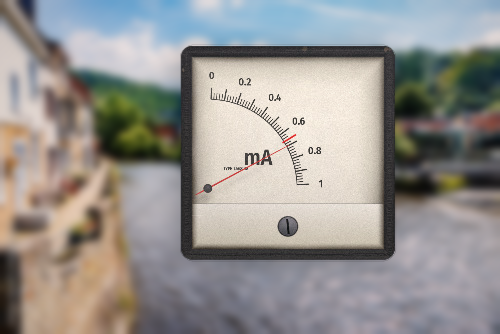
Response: 0.7 mA
